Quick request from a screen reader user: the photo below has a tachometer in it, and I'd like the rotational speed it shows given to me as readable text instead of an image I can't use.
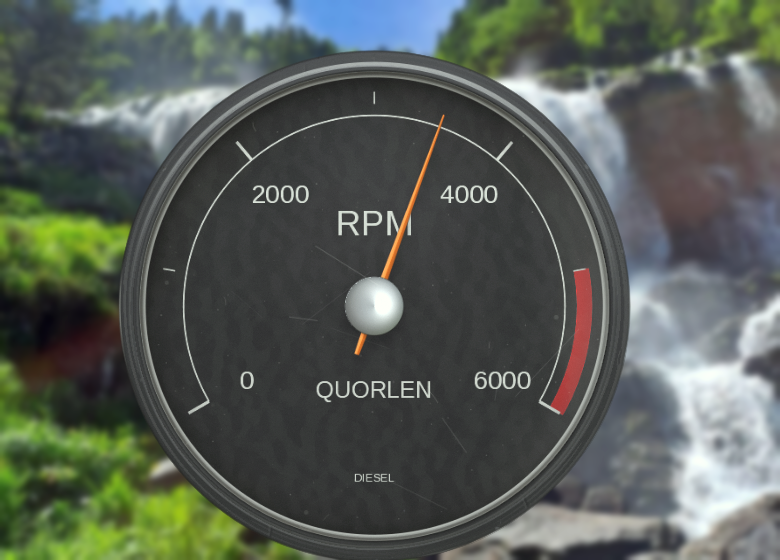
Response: 3500 rpm
